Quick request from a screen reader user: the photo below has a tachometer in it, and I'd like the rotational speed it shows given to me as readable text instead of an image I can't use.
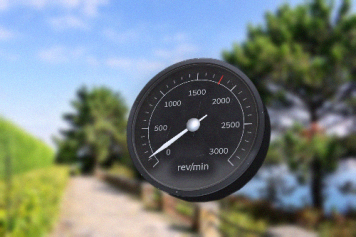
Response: 100 rpm
